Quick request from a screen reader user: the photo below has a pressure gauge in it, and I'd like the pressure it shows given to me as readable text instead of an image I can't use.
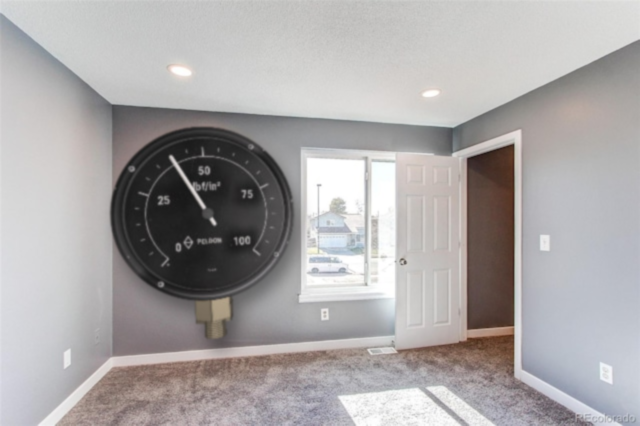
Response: 40 psi
